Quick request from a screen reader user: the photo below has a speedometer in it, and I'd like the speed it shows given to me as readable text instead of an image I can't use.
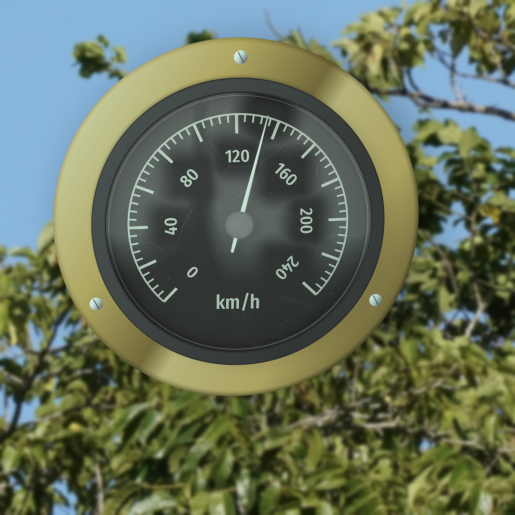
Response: 134 km/h
